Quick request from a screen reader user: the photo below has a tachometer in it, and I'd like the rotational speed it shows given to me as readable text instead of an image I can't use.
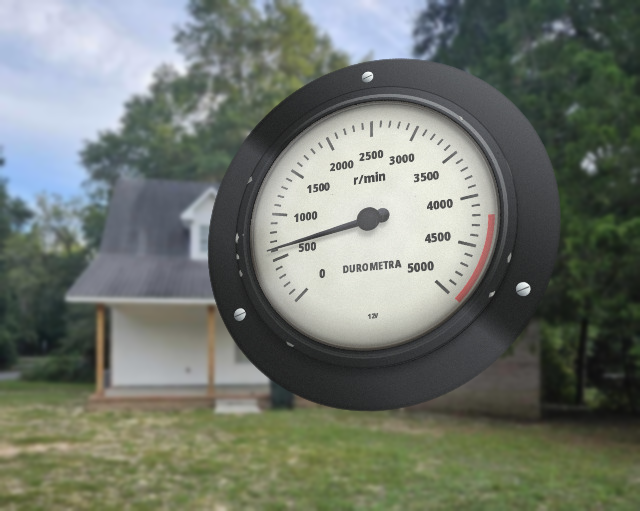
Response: 600 rpm
